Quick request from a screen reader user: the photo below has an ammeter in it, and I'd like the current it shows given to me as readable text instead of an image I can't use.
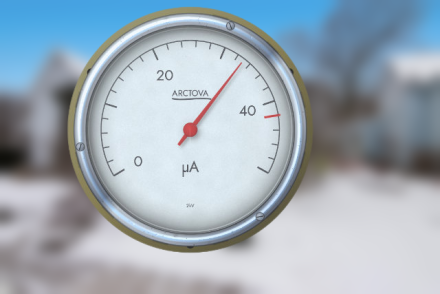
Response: 33 µA
